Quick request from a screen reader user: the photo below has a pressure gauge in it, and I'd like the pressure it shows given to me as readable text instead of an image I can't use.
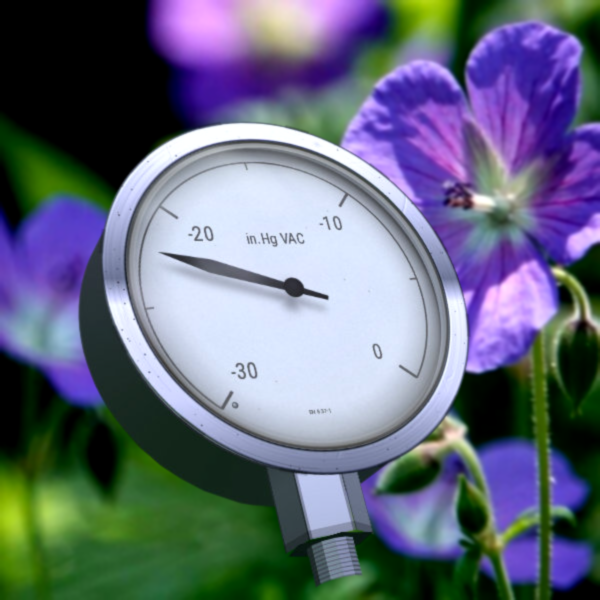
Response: -22.5 inHg
